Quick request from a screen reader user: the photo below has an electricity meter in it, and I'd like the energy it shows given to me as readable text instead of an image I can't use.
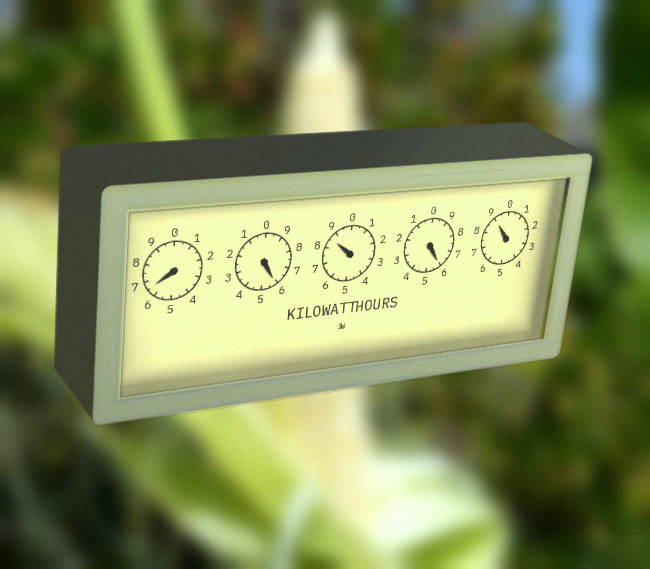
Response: 65859 kWh
